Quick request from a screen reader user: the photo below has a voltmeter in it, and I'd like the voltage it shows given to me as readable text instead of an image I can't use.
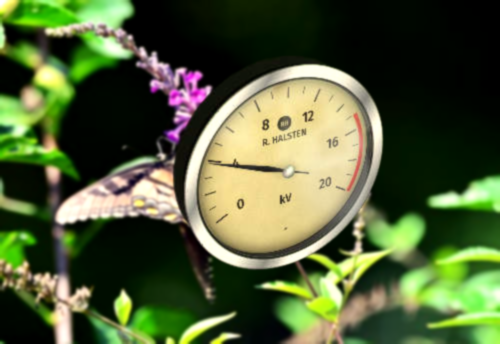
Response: 4 kV
